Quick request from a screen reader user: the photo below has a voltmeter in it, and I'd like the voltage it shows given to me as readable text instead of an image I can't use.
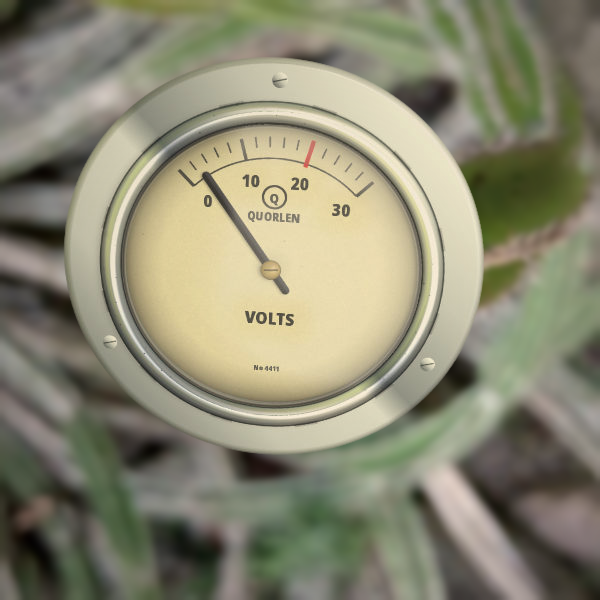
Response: 3 V
